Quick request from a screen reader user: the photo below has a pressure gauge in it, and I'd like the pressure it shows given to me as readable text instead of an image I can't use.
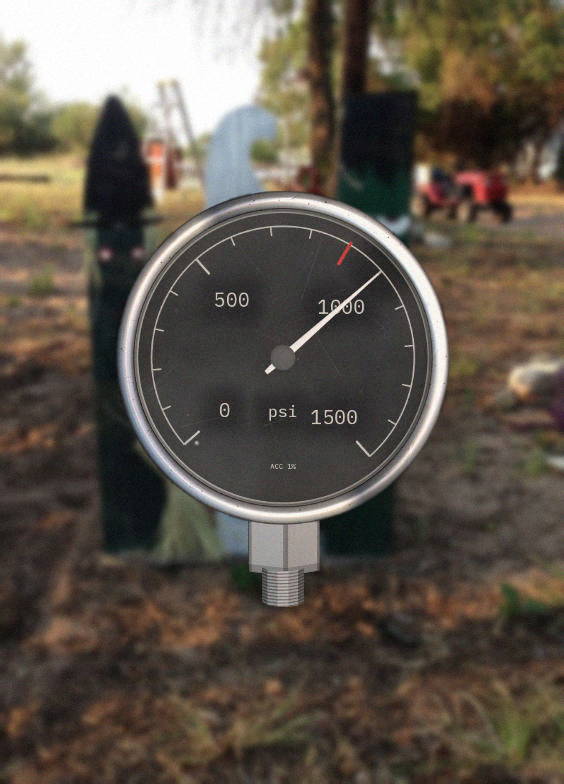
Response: 1000 psi
